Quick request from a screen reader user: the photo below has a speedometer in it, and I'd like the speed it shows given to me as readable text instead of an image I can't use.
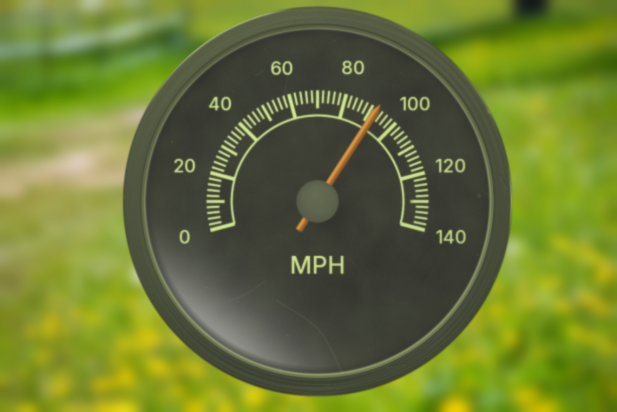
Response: 92 mph
